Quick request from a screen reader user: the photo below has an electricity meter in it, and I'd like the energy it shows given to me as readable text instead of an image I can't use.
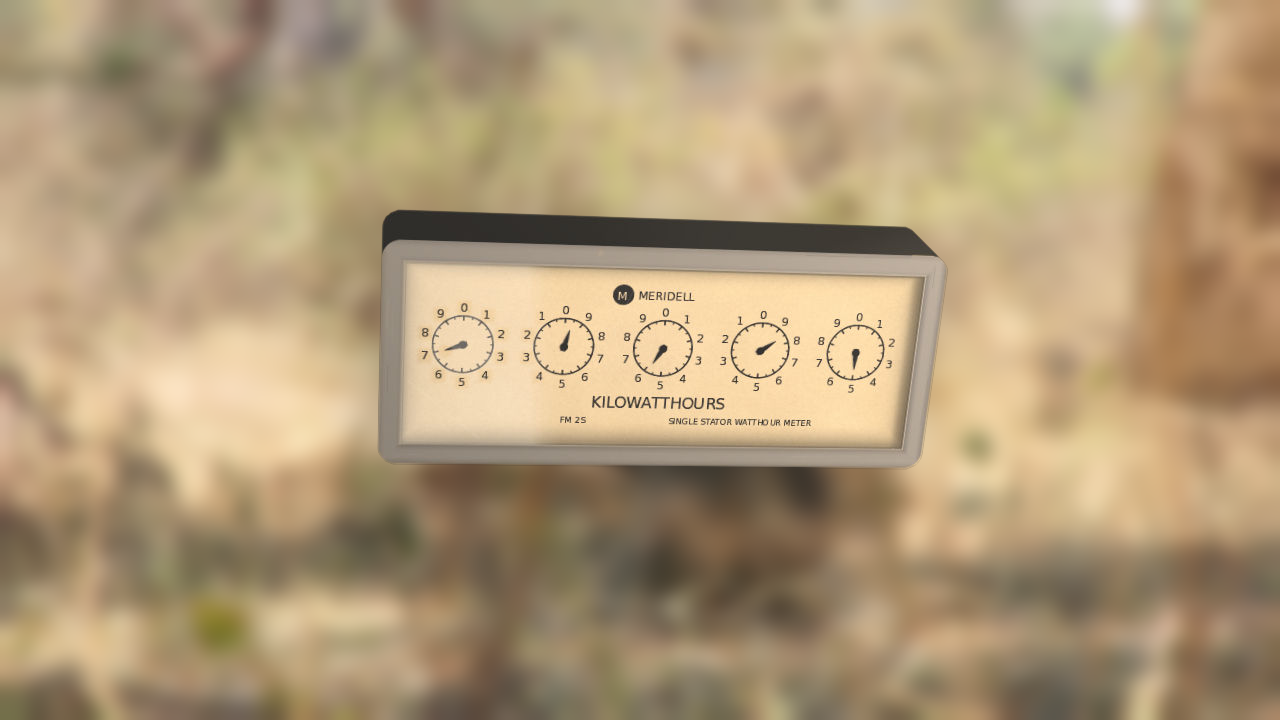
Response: 69585 kWh
